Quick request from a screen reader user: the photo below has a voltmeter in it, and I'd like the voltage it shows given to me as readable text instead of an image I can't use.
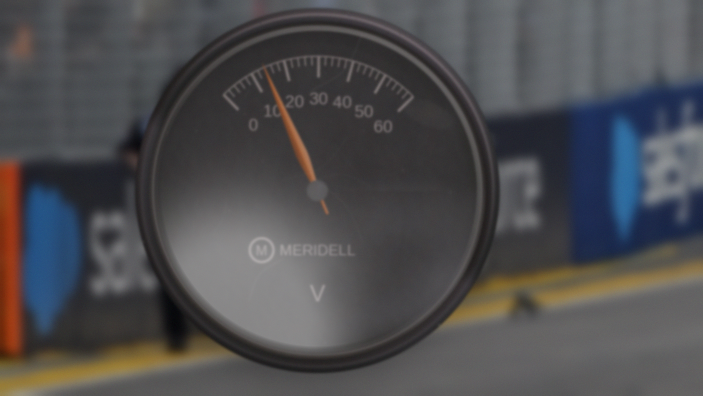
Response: 14 V
